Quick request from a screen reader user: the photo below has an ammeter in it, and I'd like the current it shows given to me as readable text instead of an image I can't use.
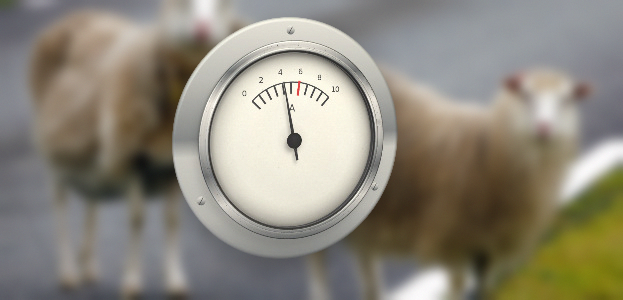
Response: 4 A
